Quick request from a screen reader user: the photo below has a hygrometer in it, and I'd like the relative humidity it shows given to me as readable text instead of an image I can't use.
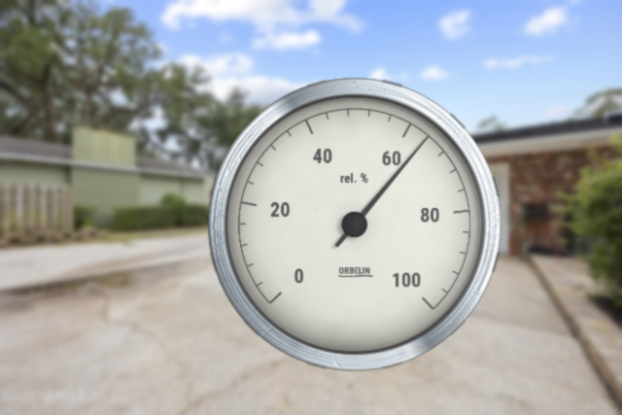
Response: 64 %
